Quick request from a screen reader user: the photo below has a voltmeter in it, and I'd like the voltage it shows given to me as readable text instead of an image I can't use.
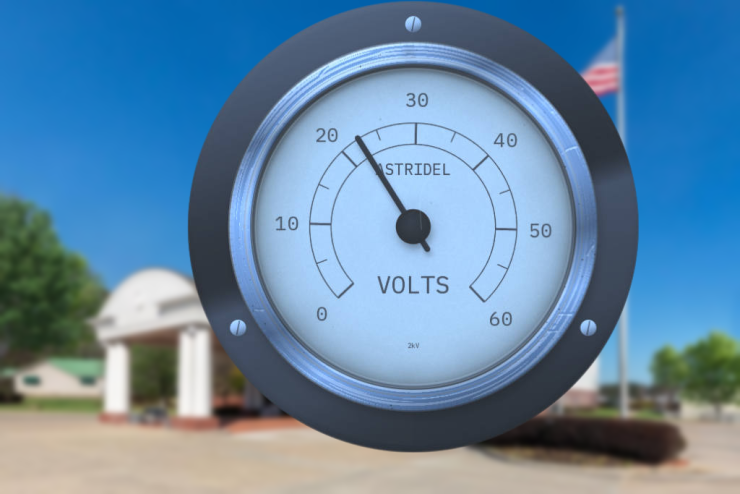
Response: 22.5 V
